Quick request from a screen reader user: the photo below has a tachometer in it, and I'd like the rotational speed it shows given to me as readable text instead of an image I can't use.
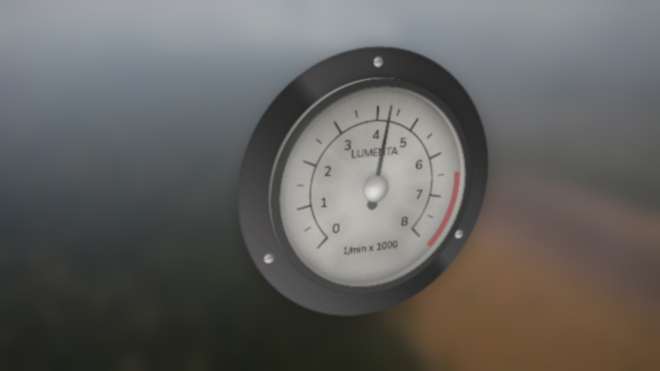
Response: 4250 rpm
